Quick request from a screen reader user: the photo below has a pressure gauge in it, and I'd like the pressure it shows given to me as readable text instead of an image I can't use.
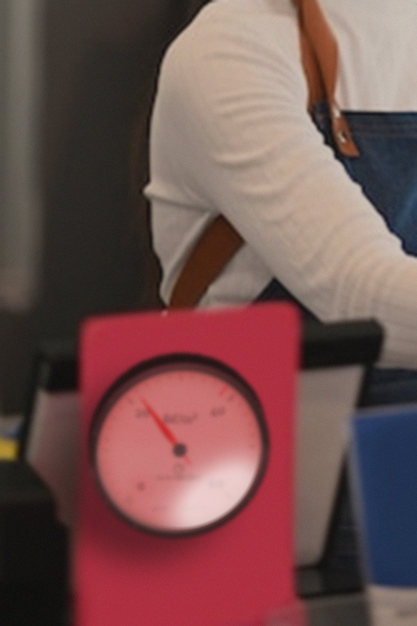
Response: 22 psi
